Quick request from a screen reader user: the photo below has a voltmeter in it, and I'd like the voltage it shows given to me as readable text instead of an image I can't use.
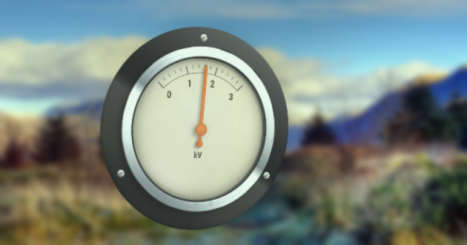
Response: 1.6 kV
